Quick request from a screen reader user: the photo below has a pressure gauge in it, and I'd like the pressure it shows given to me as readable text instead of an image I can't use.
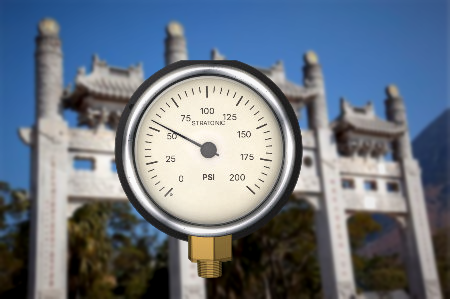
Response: 55 psi
